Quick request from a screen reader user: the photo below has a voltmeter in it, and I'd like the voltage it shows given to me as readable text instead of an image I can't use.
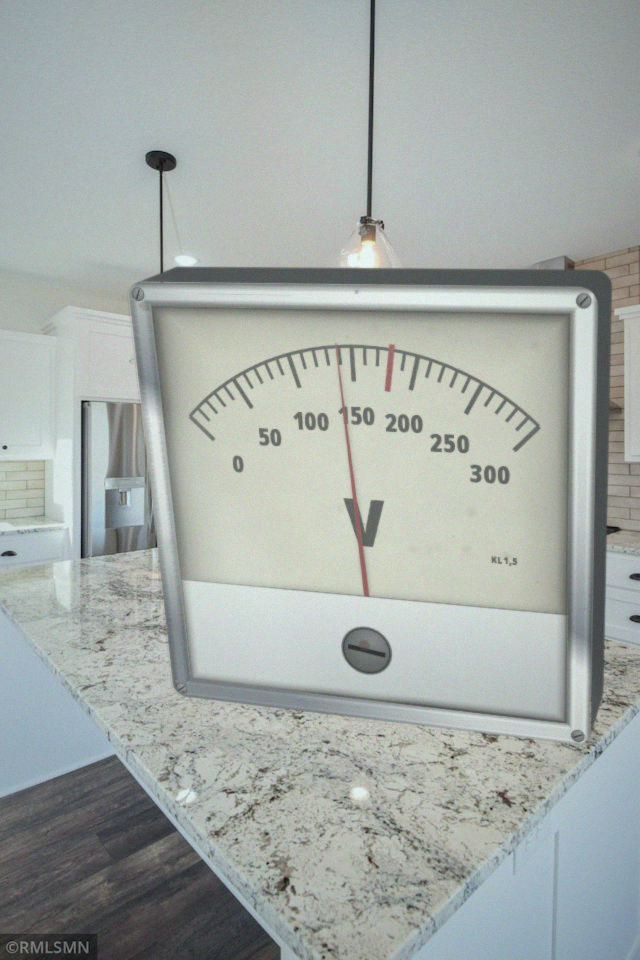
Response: 140 V
